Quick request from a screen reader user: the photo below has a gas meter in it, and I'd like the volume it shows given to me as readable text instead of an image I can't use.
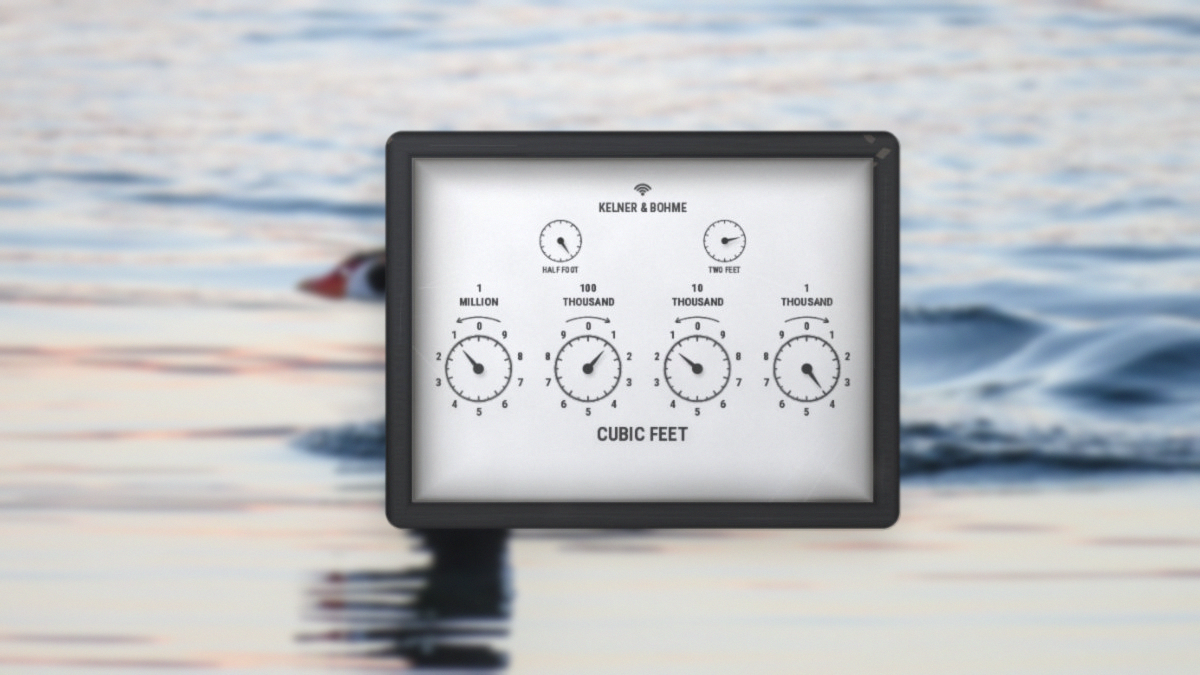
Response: 111400 ft³
